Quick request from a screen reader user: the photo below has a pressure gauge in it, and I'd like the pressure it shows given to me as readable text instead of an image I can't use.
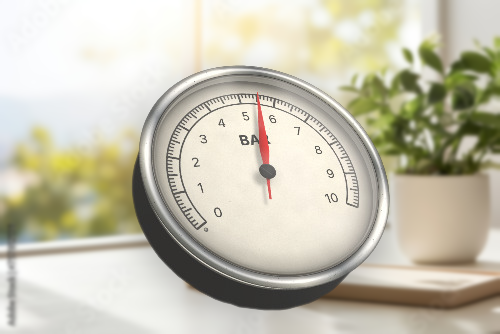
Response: 5.5 bar
